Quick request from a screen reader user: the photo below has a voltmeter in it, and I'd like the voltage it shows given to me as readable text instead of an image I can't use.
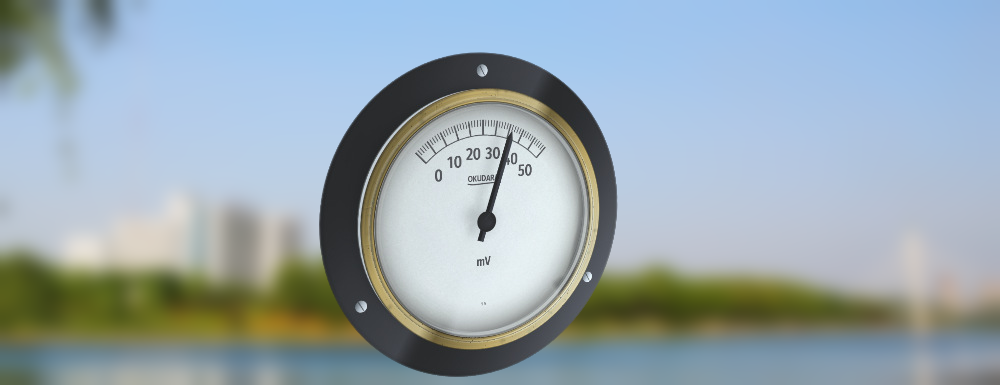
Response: 35 mV
